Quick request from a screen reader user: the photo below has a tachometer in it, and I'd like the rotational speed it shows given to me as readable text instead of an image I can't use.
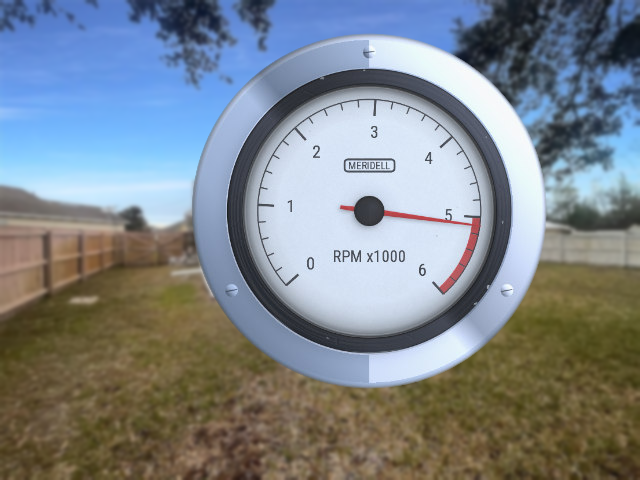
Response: 5100 rpm
